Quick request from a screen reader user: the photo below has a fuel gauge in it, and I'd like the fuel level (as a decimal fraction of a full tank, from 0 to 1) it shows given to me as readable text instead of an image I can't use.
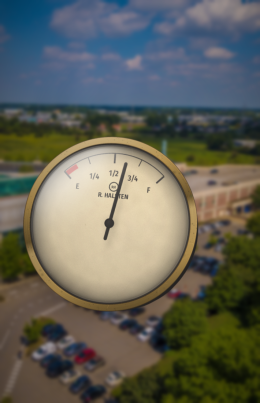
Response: 0.625
